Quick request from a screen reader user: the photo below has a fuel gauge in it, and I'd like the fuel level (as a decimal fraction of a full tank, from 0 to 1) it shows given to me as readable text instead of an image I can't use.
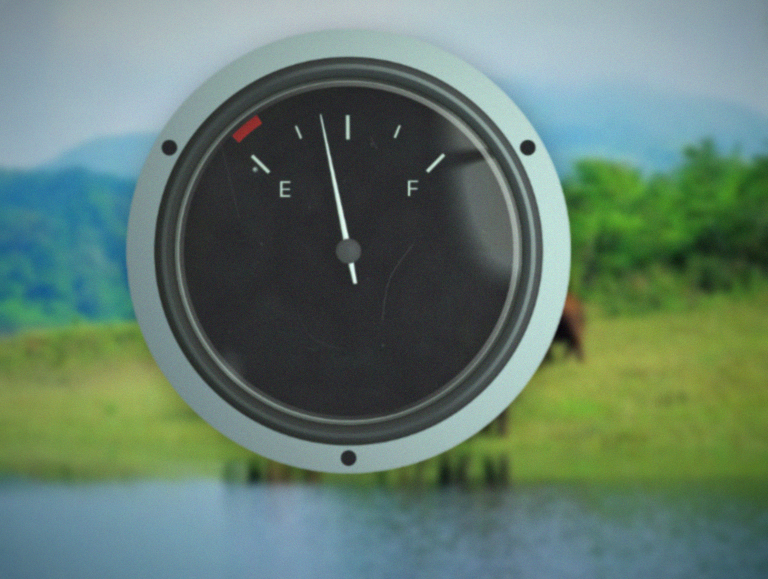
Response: 0.375
